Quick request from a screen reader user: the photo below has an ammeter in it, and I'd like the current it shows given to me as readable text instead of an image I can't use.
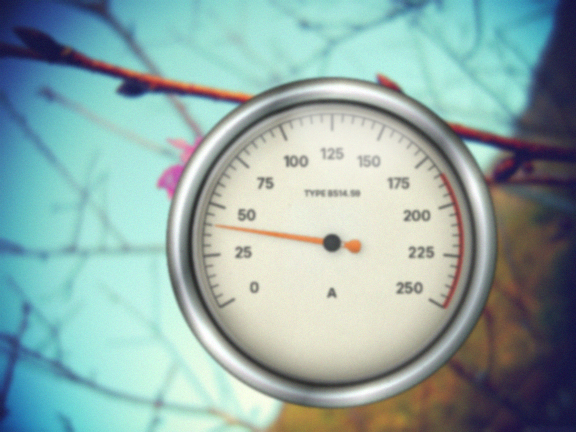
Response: 40 A
